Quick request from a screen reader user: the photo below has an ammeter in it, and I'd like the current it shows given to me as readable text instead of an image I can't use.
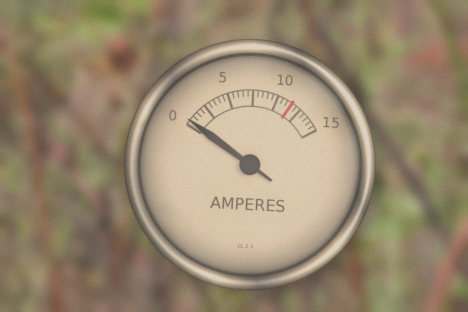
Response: 0.5 A
